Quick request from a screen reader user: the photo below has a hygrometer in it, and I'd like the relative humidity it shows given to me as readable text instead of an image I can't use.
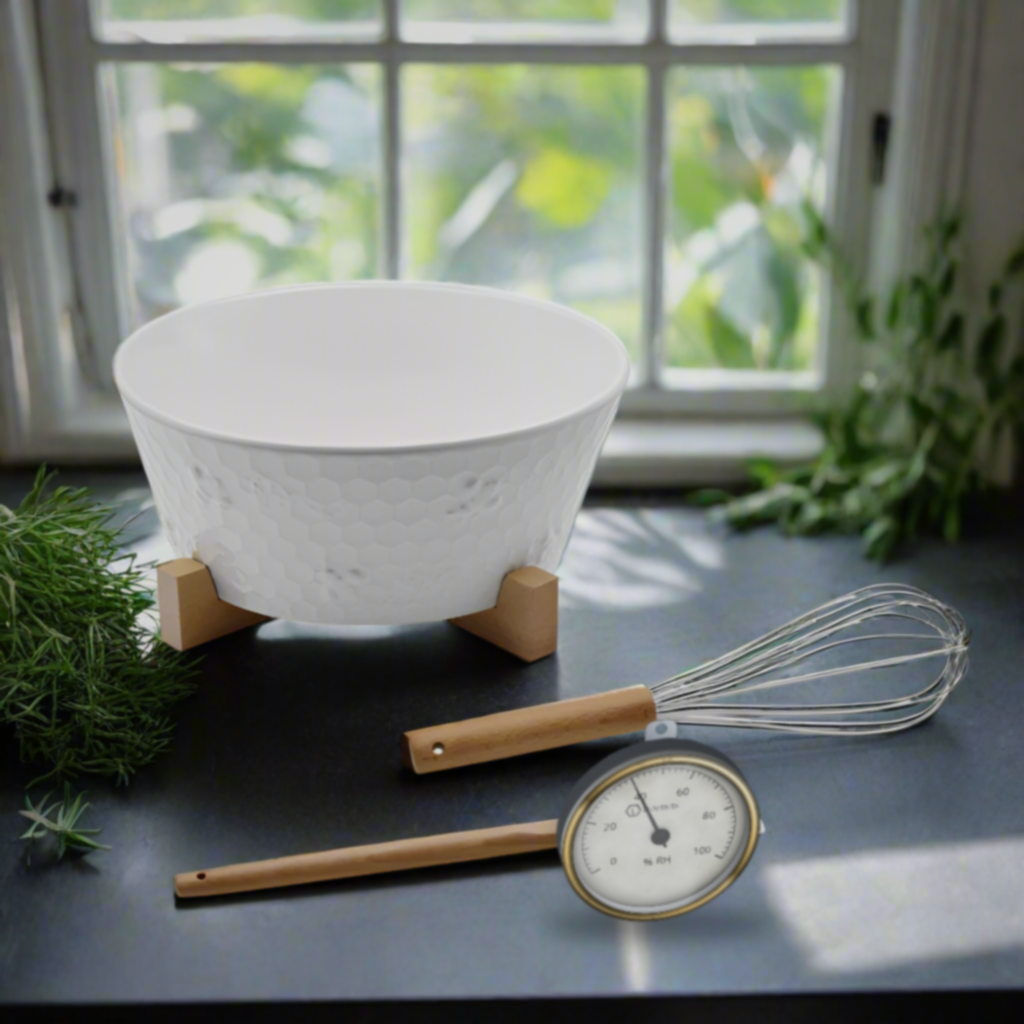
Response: 40 %
